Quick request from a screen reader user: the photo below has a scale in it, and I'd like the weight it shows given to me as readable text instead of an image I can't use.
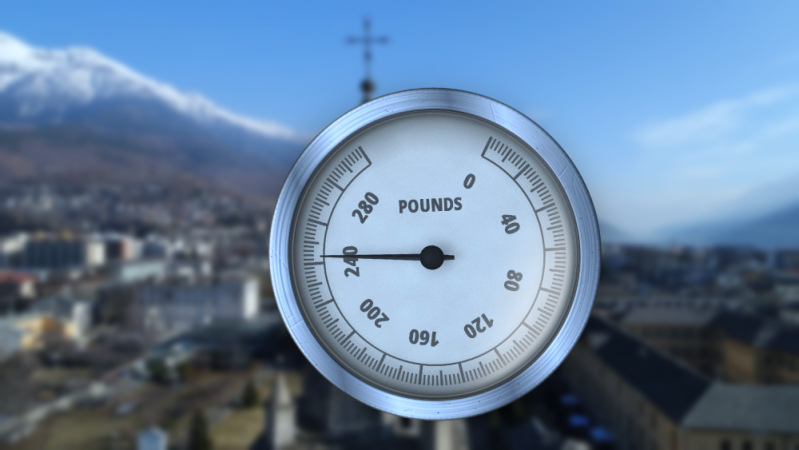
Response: 244 lb
